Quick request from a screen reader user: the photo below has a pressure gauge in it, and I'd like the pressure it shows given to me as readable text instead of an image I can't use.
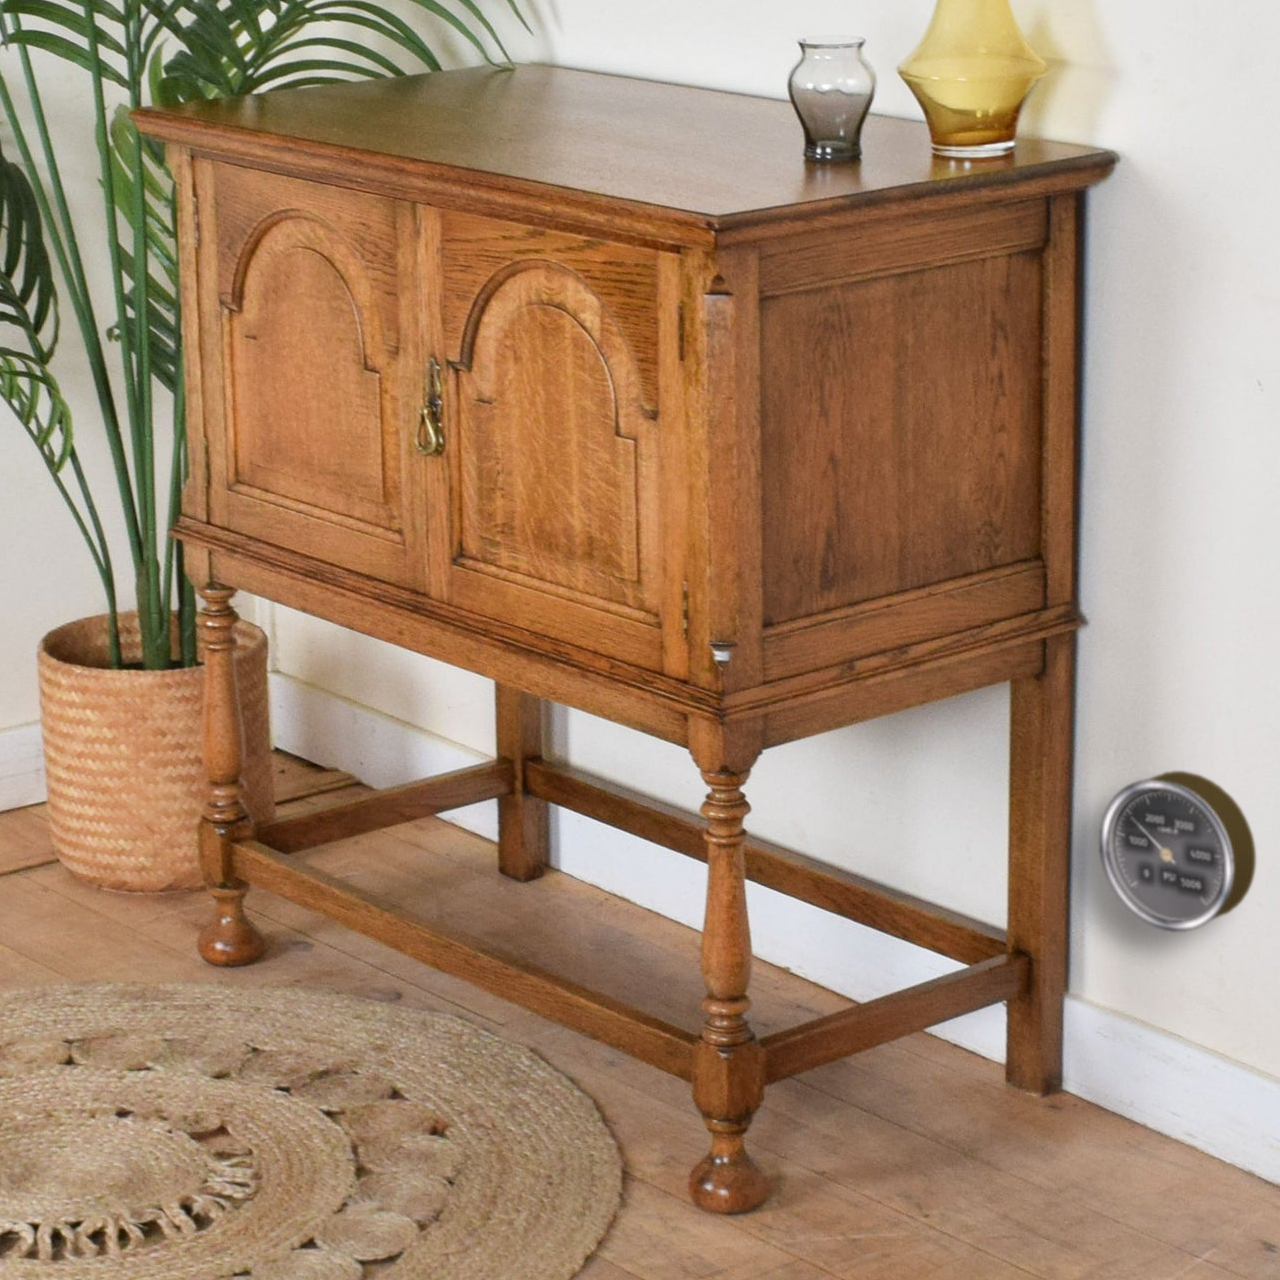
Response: 1500 psi
